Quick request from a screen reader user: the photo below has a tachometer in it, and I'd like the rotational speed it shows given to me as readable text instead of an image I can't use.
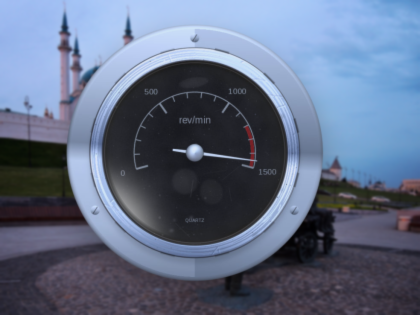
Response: 1450 rpm
